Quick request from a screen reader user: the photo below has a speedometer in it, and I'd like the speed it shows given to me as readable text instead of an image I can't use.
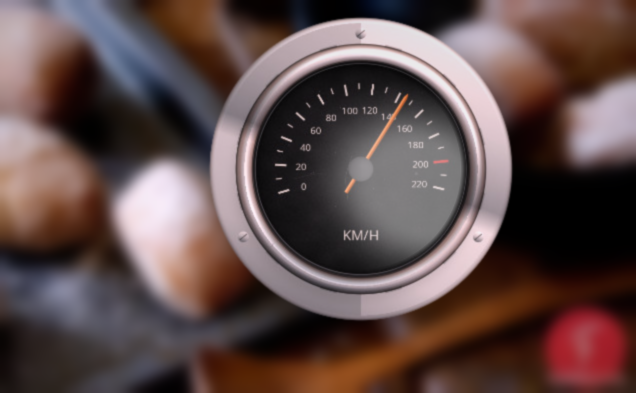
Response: 145 km/h
